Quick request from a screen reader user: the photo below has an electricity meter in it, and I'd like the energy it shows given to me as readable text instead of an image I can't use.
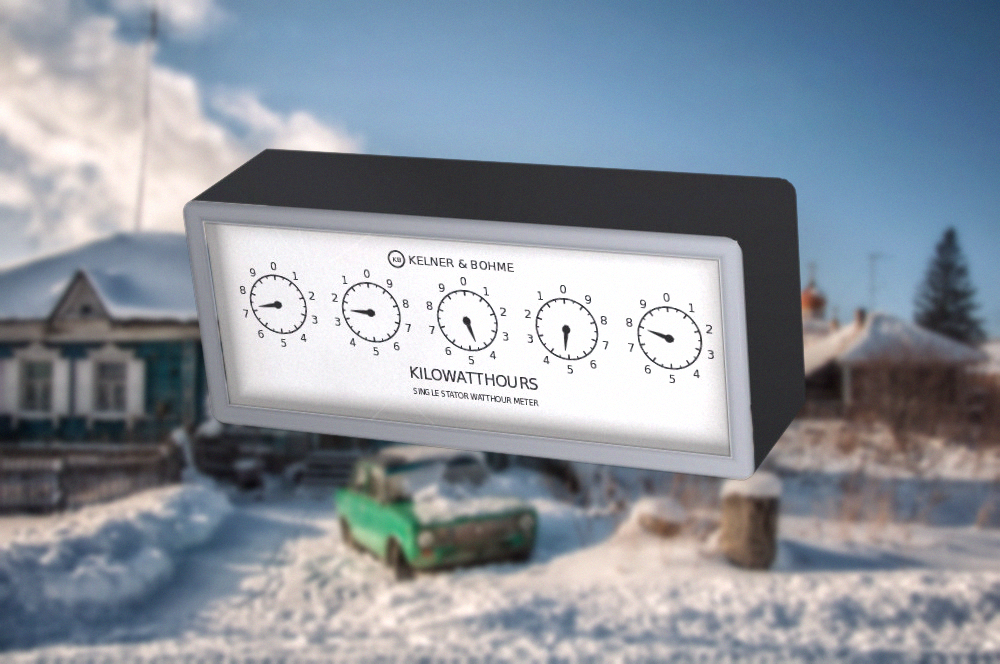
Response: 72448 kWh
